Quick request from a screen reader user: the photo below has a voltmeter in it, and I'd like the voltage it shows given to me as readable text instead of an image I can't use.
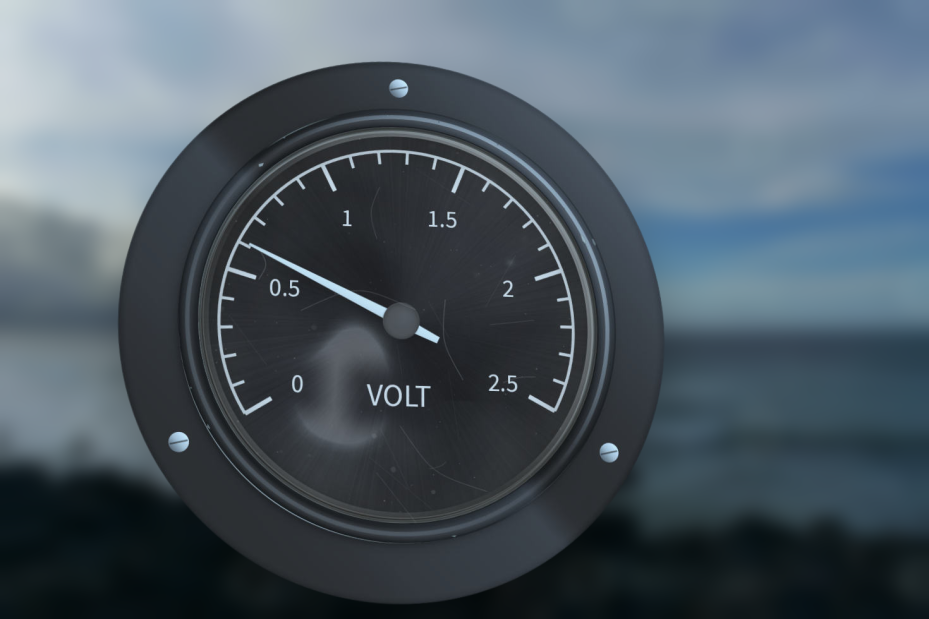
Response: 0.6 V
